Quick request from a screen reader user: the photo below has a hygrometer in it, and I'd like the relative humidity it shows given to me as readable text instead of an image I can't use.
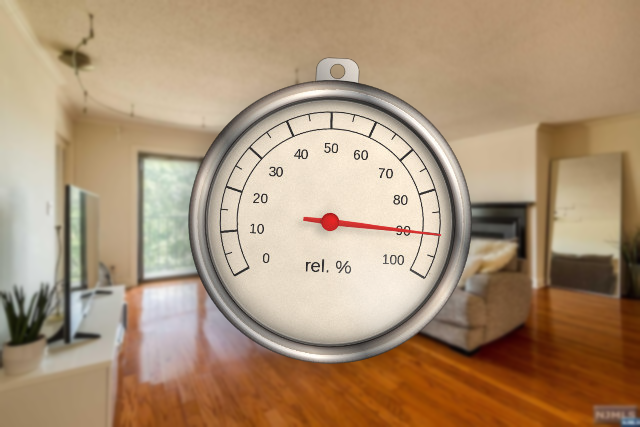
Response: 90 %
